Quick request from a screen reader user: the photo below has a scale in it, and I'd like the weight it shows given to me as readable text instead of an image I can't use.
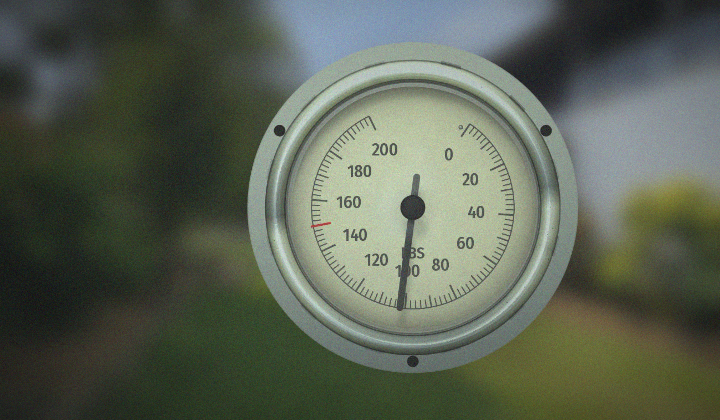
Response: 102 lb
